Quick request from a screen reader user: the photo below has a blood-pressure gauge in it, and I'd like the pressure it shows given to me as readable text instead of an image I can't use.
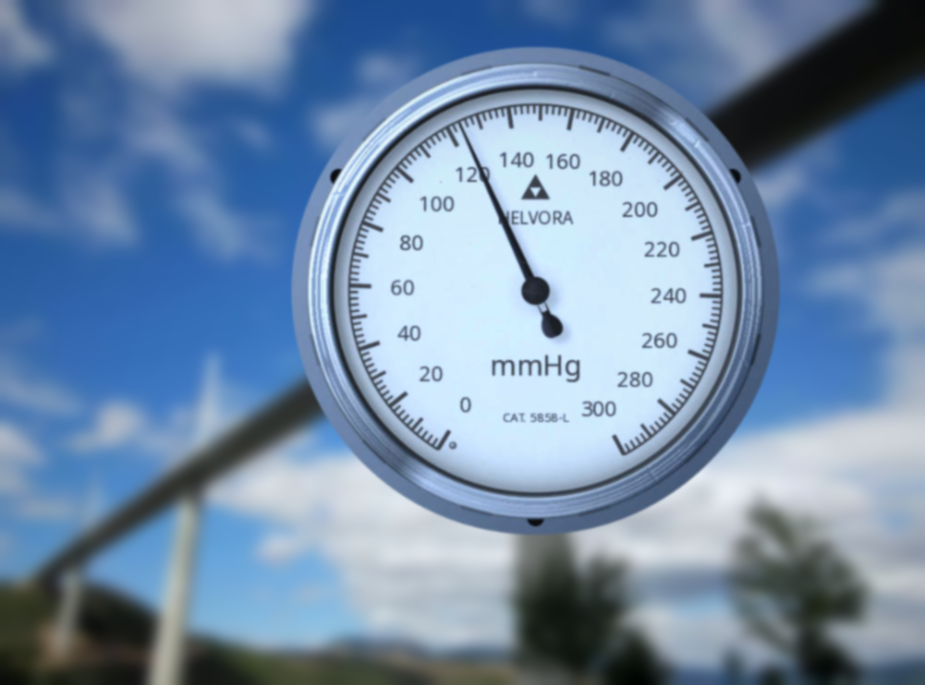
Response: 124 mmHg
